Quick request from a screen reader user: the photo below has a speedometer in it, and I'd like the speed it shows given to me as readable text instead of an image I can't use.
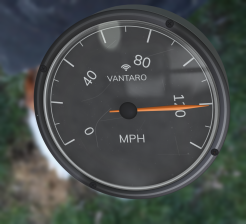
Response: 120 mph
